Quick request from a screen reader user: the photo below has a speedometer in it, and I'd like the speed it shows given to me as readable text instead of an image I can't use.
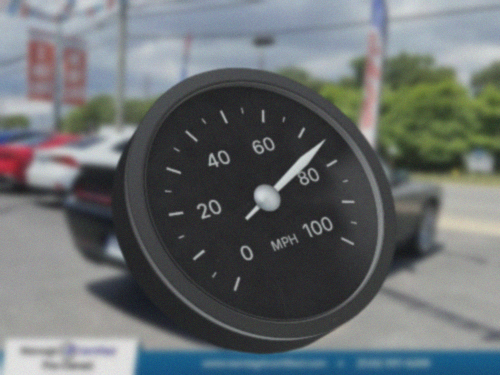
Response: 75 mph
